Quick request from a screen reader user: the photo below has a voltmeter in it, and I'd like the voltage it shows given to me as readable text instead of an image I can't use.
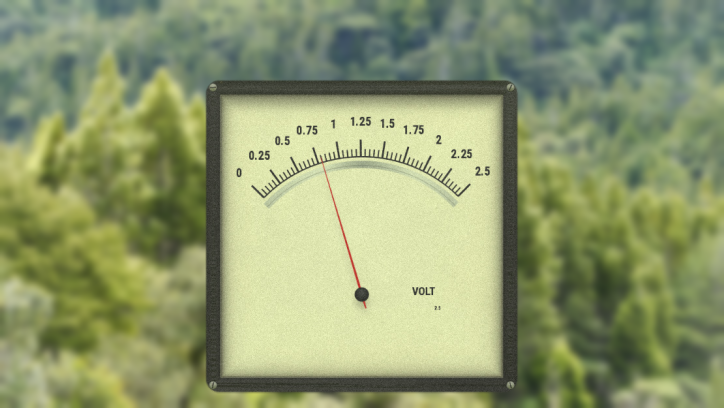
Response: 0.8 V
